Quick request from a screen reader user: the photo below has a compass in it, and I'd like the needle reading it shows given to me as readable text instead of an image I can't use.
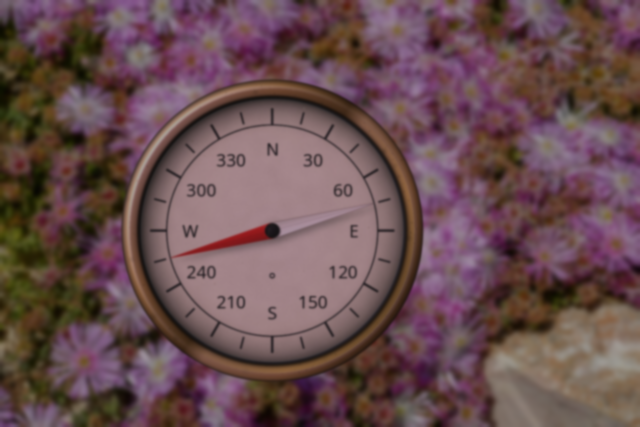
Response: 255 °
